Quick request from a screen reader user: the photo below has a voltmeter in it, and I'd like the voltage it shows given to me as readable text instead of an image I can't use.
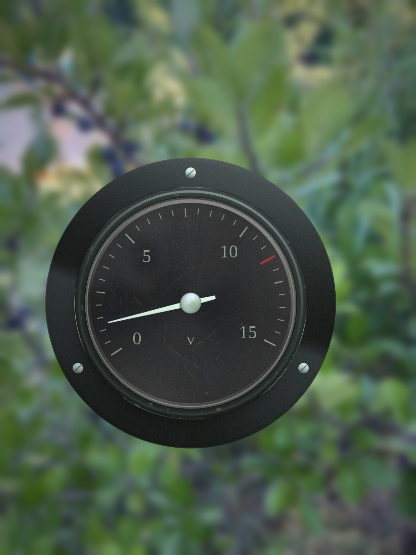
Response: 1.25 V
